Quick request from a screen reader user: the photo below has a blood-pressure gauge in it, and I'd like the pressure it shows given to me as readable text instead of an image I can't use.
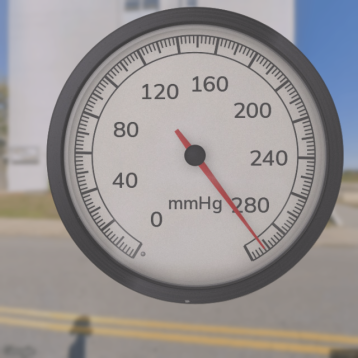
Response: 292 mmHg
